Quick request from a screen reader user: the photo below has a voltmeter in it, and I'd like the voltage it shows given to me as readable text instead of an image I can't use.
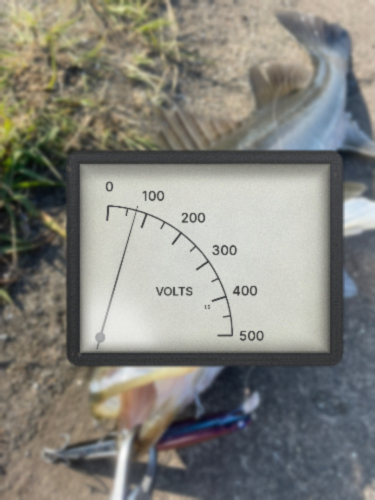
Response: 75 V
